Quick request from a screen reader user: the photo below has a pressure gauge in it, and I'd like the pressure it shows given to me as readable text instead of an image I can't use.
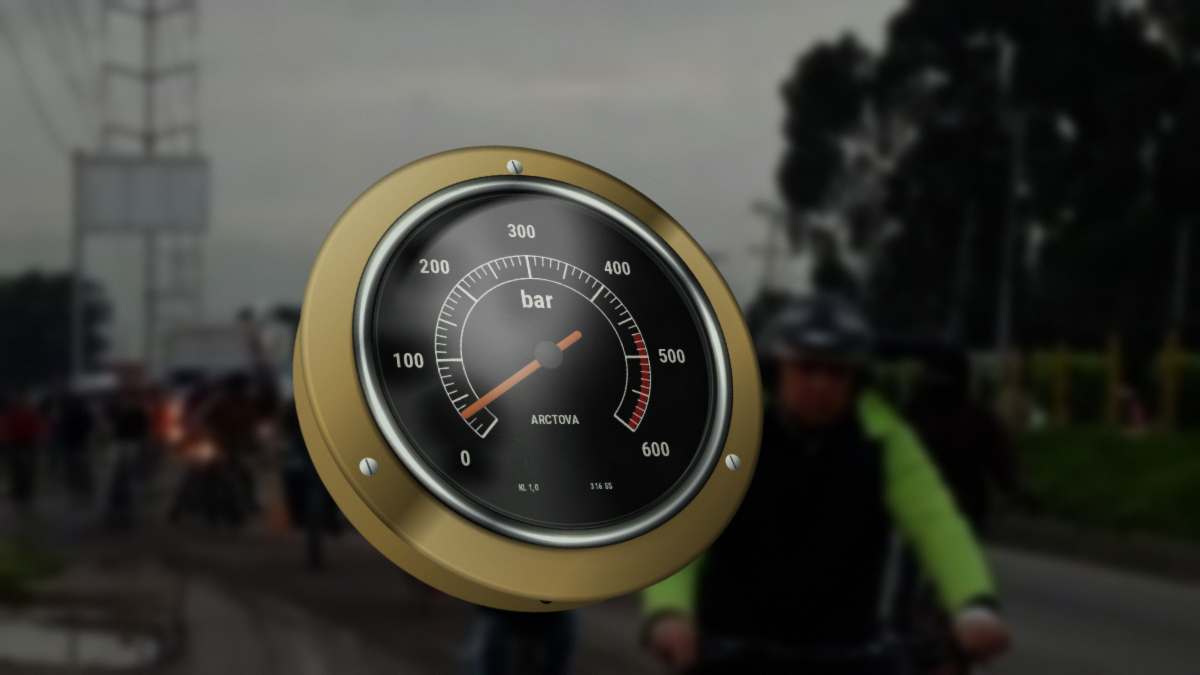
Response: 30 bar
